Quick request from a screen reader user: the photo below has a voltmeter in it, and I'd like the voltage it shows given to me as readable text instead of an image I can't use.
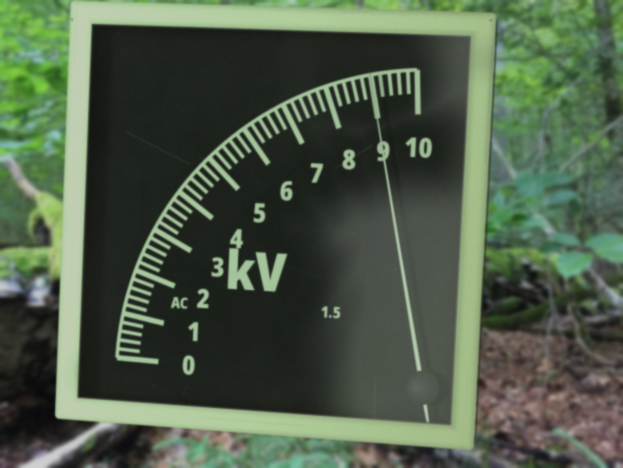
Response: 9 kV
